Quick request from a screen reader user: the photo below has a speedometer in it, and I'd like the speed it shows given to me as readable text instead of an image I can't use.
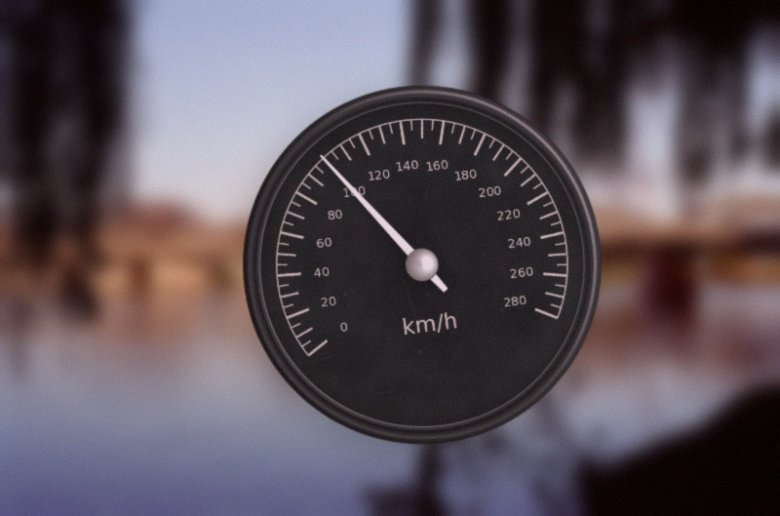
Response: 100 km/h
